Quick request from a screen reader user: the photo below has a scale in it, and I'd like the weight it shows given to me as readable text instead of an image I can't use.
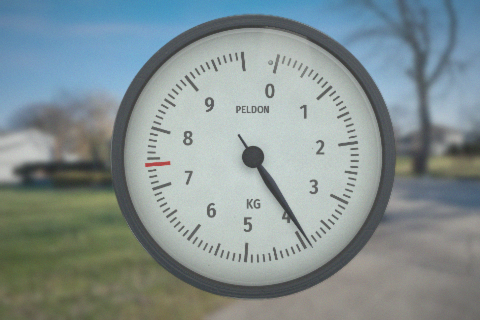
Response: 3.9 kg
